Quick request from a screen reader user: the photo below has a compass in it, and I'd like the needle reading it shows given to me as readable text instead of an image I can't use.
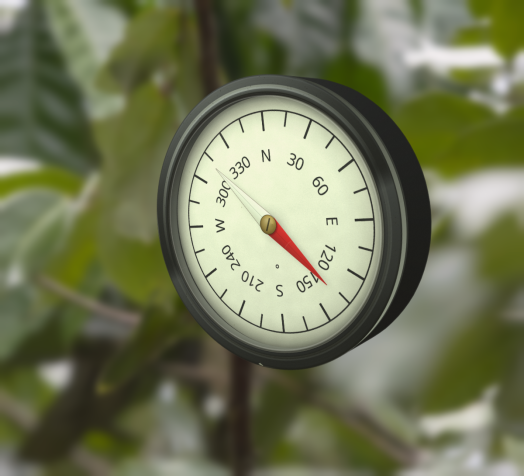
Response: 135 °
